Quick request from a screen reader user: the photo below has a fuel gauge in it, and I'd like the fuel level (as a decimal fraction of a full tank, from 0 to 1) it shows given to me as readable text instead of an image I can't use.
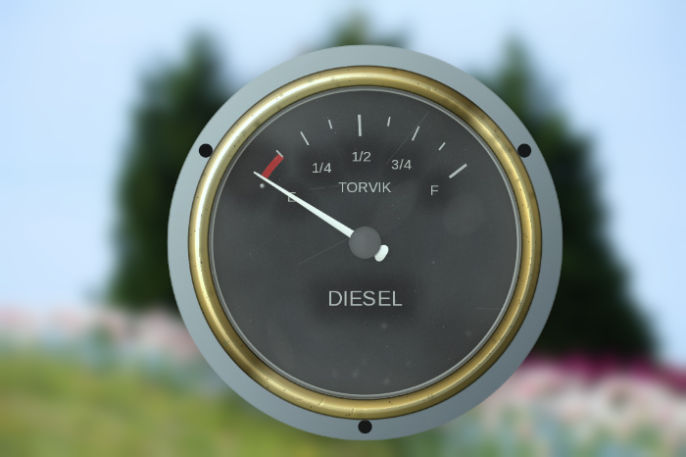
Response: 0
